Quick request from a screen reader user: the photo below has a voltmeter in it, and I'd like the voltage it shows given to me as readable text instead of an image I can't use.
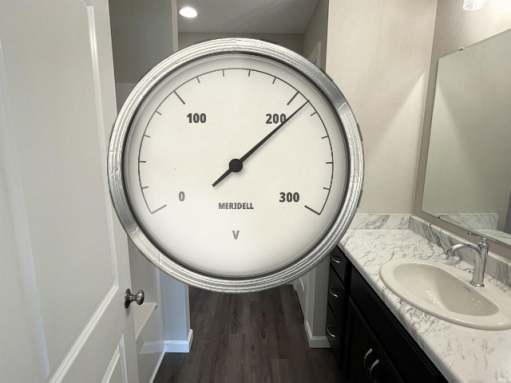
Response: 210 V
